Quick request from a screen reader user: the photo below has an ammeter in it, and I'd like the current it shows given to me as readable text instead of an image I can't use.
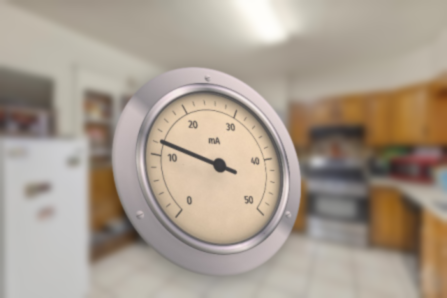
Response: 12 mA
